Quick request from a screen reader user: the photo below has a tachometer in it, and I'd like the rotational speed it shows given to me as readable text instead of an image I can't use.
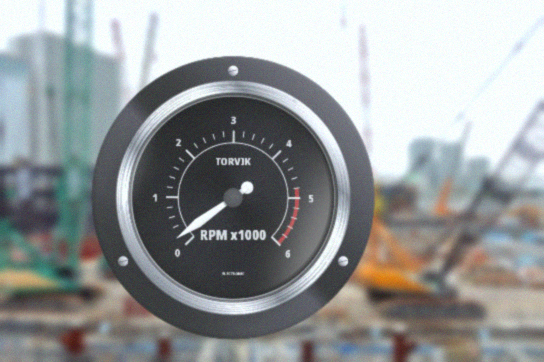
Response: 200 rpm
